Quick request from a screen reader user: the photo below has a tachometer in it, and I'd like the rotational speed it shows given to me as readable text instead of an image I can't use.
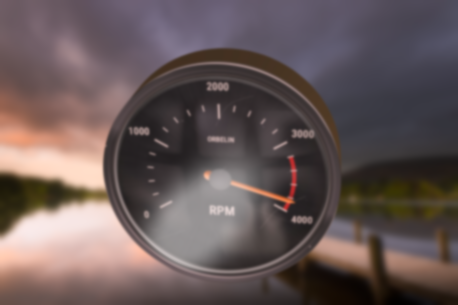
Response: 3800 rpm
